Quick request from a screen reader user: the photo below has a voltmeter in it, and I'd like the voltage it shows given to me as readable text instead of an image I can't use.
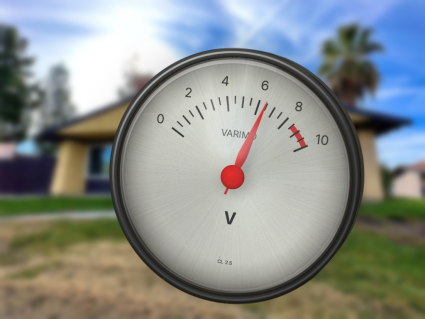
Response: 6.5 V
